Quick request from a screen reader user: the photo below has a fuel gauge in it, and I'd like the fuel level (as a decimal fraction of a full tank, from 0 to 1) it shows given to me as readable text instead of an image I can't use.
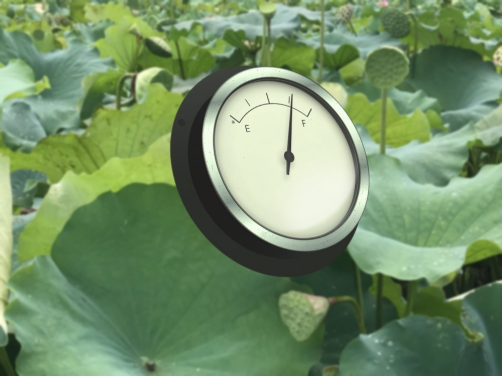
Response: 0.75
